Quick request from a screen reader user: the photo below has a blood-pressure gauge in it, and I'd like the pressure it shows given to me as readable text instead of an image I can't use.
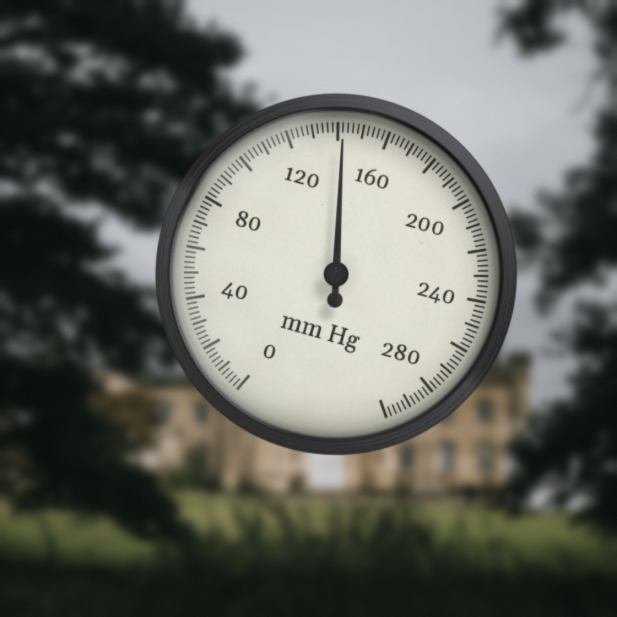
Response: 142 mmHg
